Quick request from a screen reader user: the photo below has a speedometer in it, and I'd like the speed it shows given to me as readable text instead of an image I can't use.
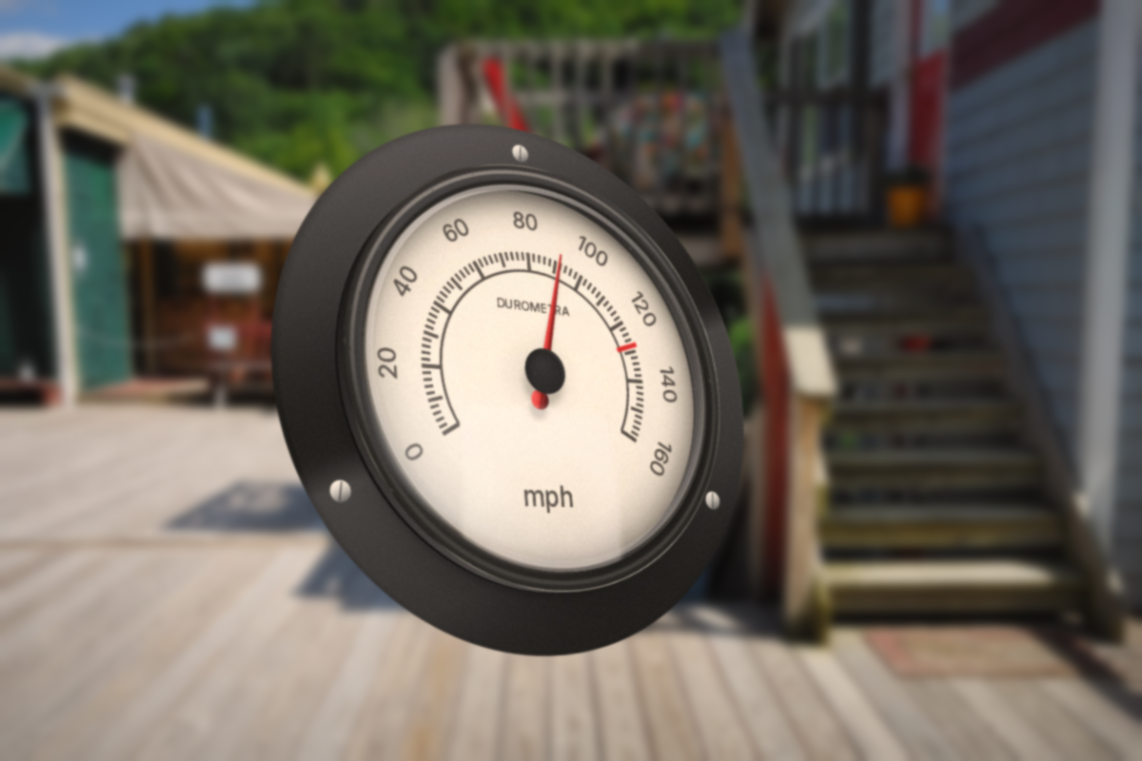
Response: 90 mph
